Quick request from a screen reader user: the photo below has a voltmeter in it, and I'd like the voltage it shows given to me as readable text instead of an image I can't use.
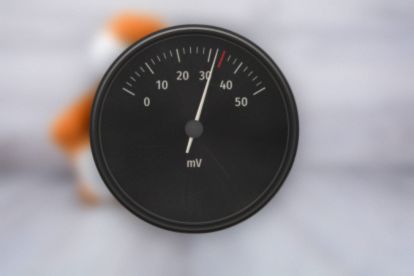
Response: 32 mV
